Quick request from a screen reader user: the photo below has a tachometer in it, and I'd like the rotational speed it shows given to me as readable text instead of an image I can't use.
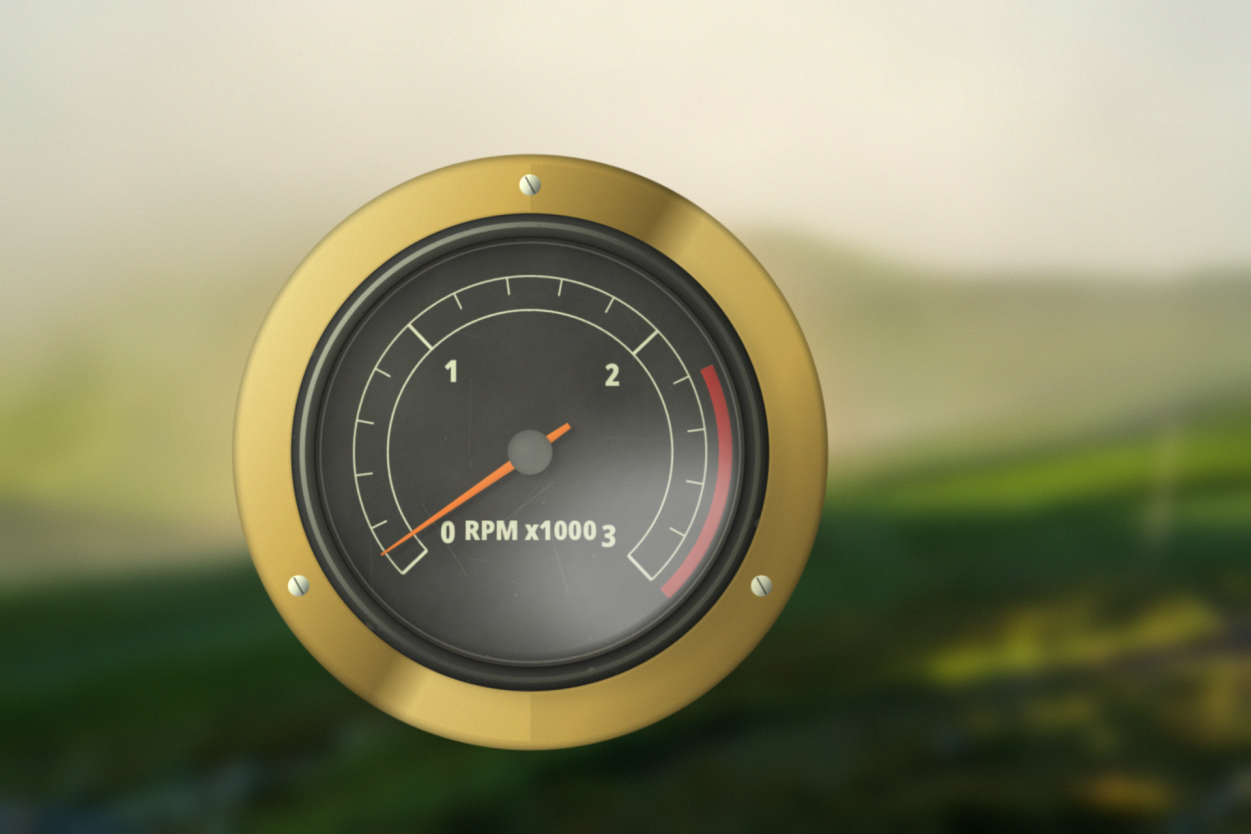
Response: 100 rpm
